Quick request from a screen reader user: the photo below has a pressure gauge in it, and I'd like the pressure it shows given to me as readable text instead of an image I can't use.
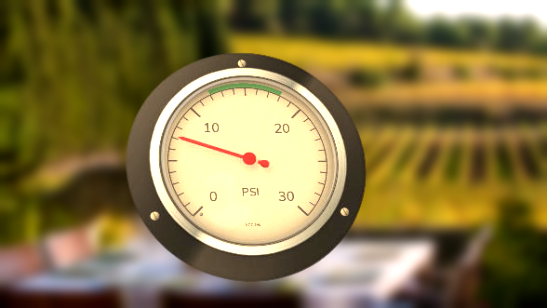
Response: 7 psi
